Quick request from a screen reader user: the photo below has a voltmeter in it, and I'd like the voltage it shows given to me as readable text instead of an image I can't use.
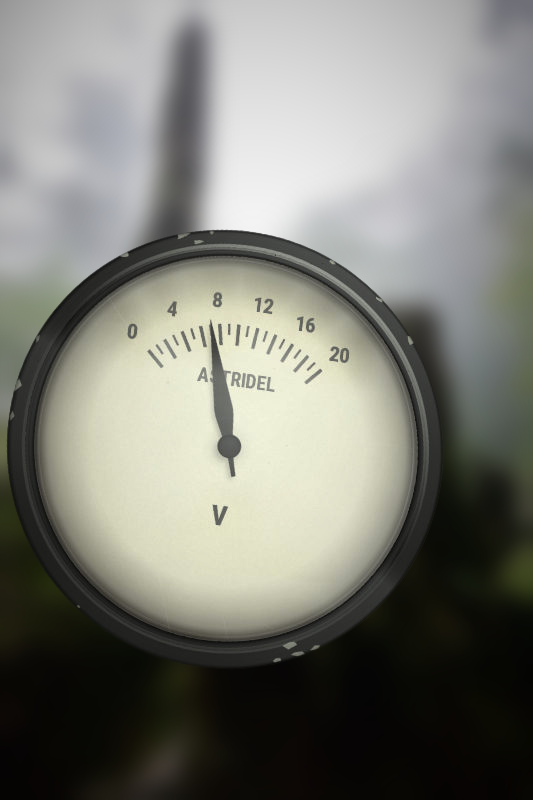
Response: 7 V
